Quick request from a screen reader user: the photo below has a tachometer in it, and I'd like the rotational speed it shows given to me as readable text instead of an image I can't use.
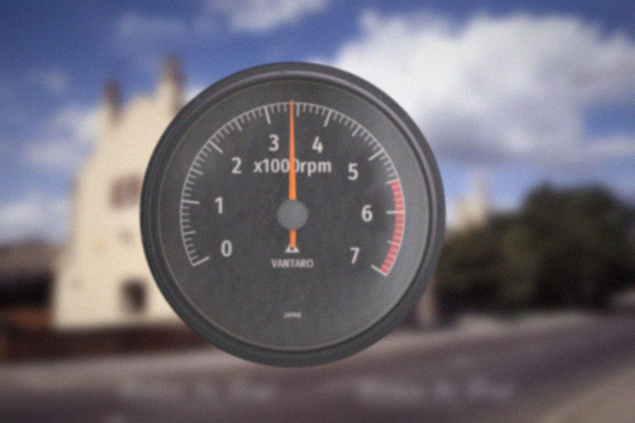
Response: 3400 rpm
